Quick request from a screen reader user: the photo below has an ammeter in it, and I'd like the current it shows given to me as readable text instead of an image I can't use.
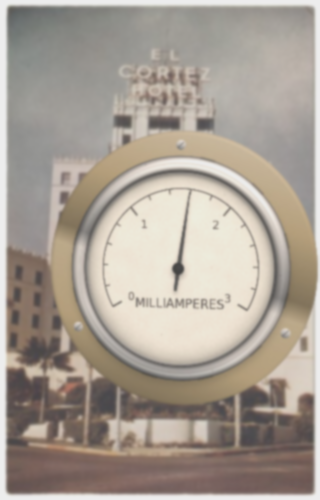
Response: 1.6 mA
